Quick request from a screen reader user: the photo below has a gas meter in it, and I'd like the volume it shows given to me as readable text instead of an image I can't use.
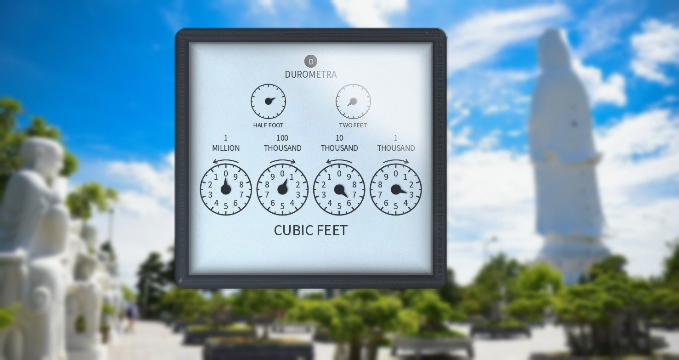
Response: 6300 ft³
